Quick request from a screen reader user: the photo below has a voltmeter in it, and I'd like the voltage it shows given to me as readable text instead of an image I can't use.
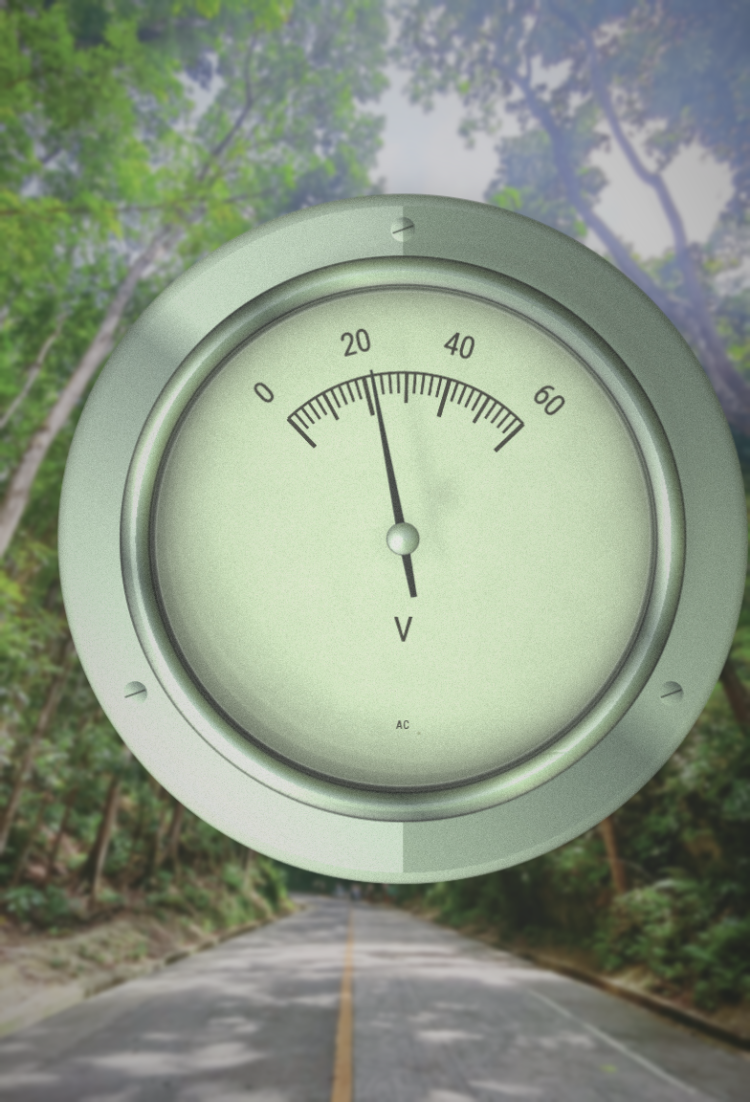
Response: 22 V
